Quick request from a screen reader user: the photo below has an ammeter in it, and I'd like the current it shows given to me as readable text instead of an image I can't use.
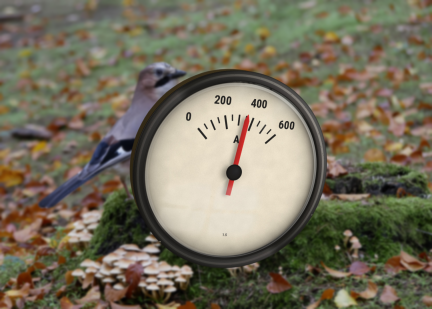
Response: 350 A
